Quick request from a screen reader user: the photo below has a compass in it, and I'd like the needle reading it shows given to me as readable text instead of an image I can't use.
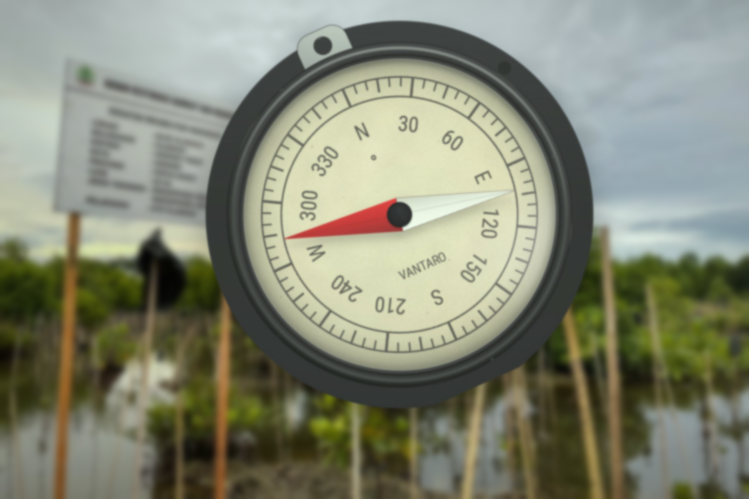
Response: 282.5 °
